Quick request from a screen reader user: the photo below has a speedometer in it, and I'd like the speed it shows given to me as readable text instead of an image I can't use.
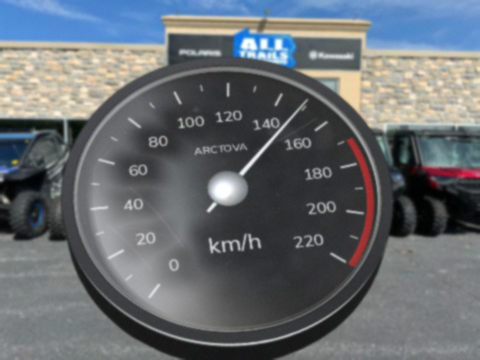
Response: 150 km/h
